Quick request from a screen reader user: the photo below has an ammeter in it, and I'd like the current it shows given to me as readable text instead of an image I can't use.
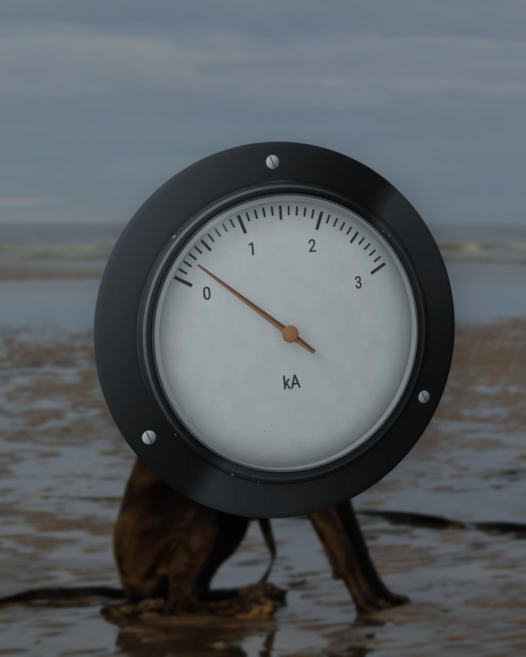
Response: 0.25 kA
